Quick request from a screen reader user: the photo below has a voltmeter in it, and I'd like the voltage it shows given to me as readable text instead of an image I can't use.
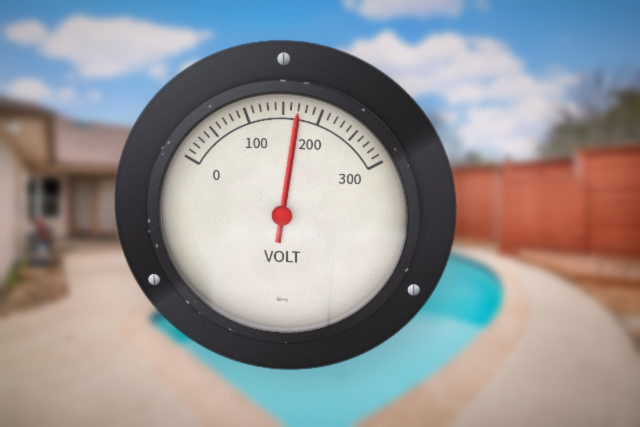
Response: 170 V
